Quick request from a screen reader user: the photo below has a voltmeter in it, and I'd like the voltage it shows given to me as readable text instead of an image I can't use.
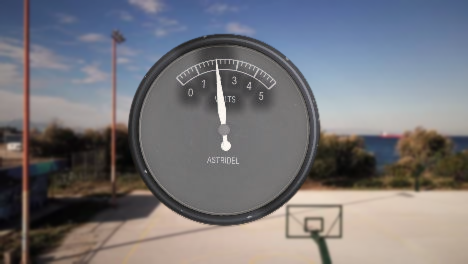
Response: 2 V
